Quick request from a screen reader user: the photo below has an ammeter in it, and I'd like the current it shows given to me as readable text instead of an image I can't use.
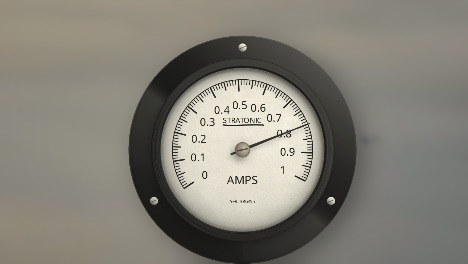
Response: 0.8 A
